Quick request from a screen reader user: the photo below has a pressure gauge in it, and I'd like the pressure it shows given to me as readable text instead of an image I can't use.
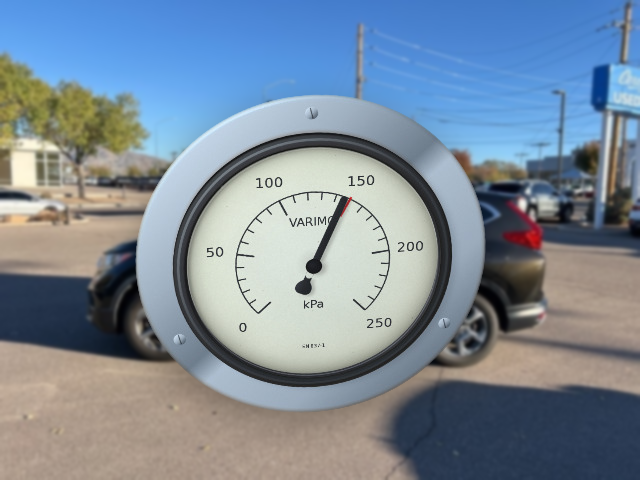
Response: 145 kPa
